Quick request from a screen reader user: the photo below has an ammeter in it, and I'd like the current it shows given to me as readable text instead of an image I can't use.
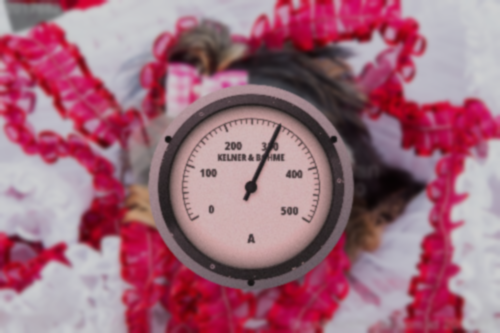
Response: 300 A
